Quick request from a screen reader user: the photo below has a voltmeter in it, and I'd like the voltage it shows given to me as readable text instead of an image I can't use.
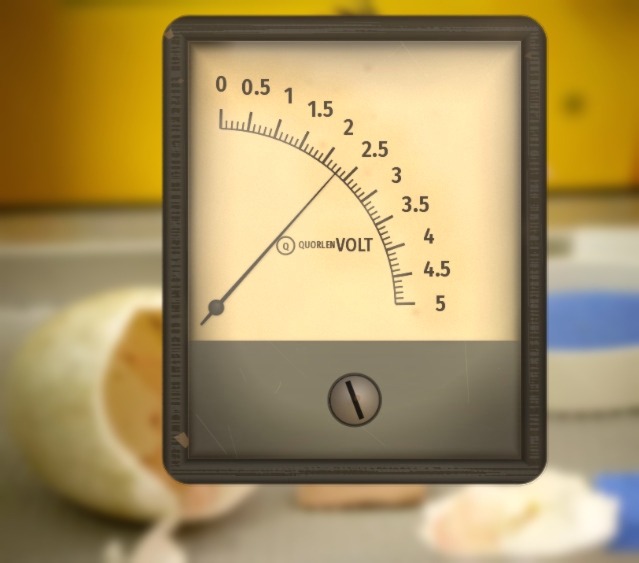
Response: 2.3 V
